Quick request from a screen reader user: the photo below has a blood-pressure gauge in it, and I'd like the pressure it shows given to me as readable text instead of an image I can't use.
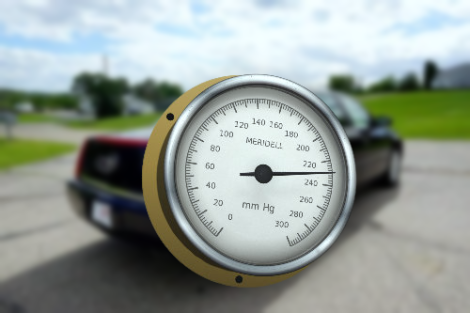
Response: 230 mmHg
